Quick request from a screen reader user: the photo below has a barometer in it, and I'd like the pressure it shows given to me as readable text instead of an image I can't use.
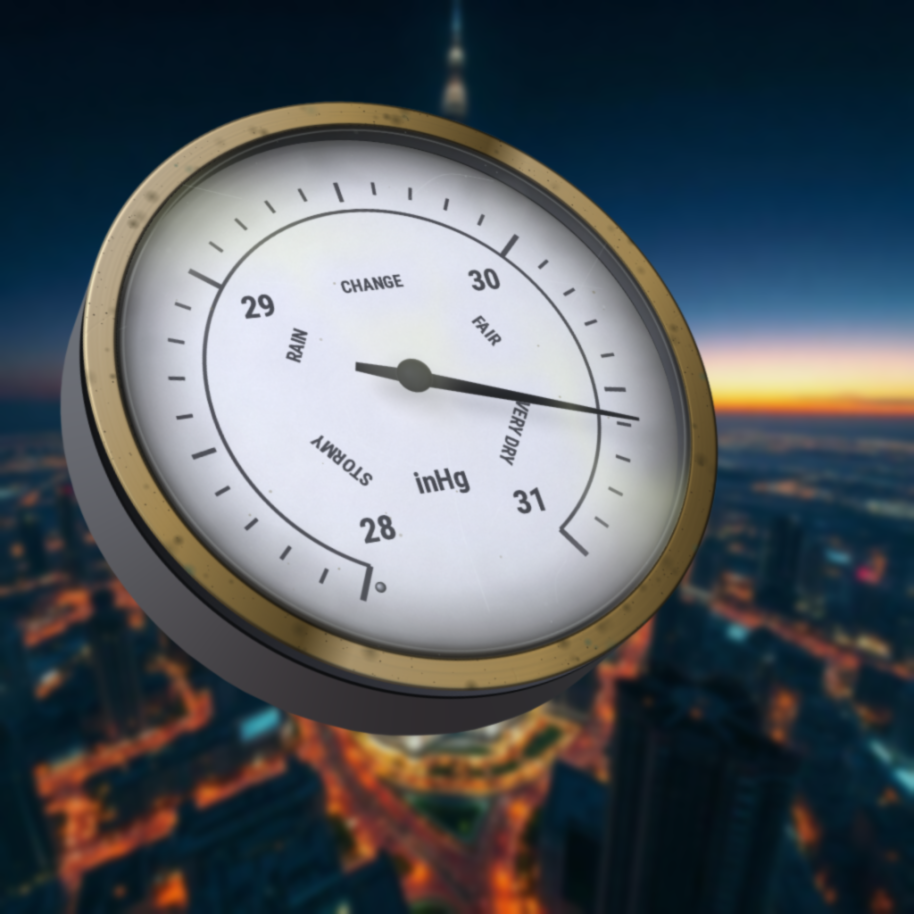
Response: 30.6 inHg
